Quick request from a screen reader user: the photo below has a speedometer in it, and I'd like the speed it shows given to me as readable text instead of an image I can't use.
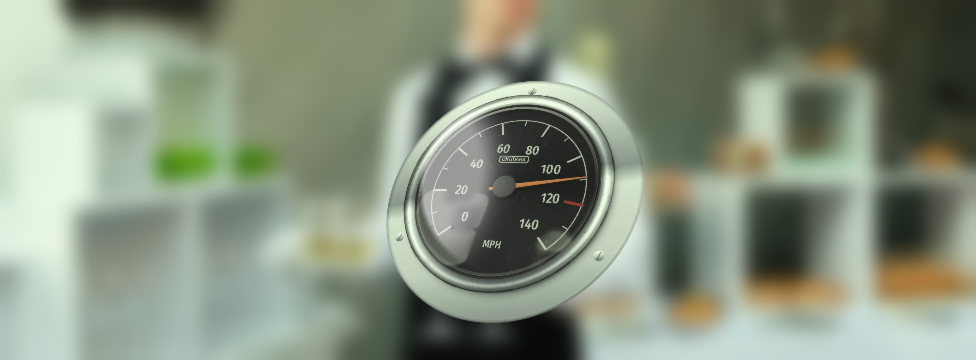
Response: 110 mph
